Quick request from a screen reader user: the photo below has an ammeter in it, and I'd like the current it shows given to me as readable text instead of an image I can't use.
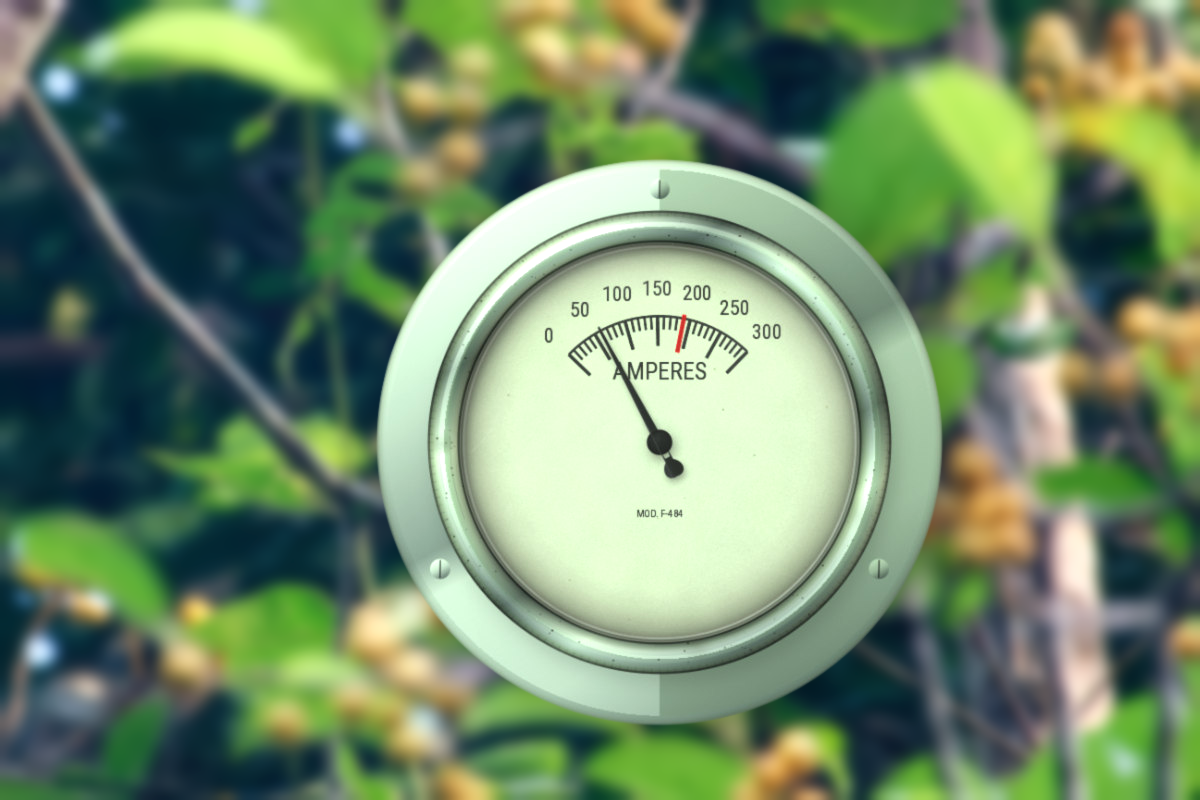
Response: 60 A
